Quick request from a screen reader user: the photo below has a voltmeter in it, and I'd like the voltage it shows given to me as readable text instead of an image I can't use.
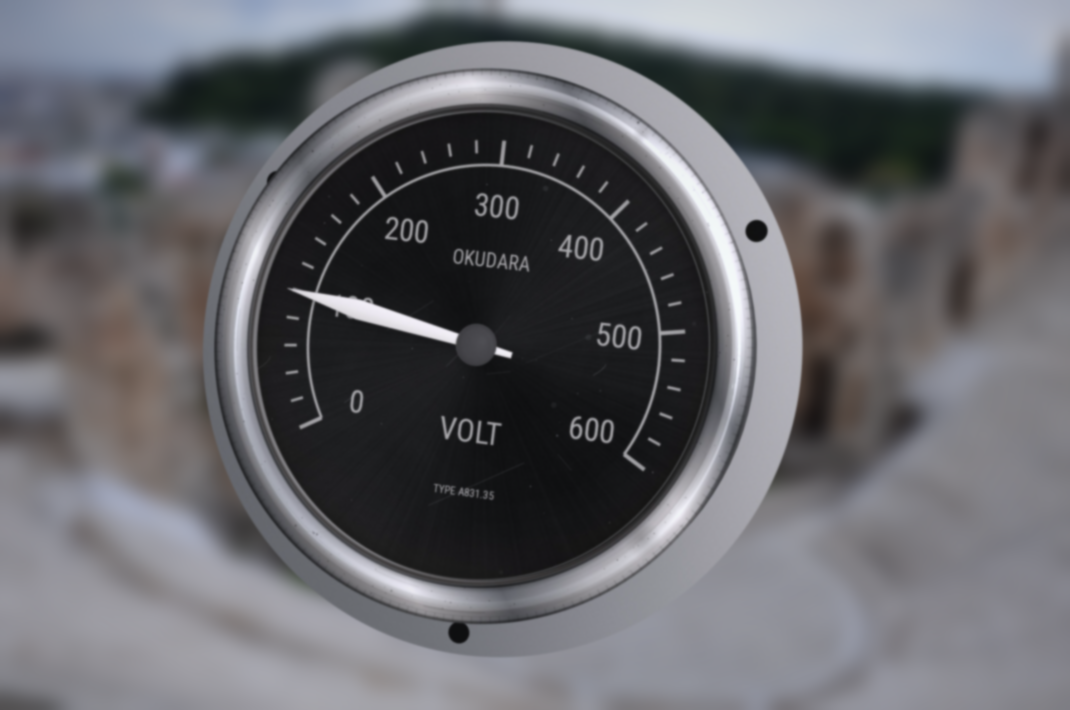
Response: 100 V
